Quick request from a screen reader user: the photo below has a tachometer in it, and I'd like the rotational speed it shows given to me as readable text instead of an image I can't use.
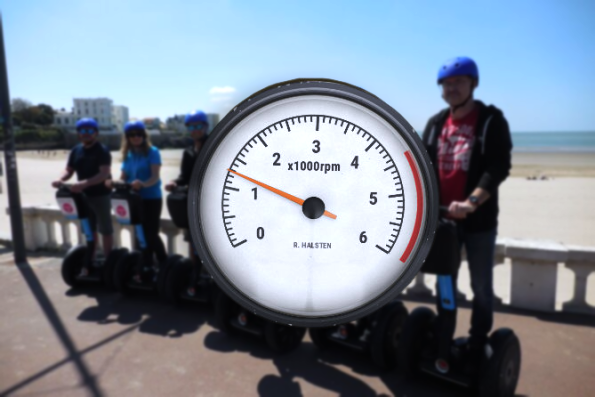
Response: 1300 rpm
